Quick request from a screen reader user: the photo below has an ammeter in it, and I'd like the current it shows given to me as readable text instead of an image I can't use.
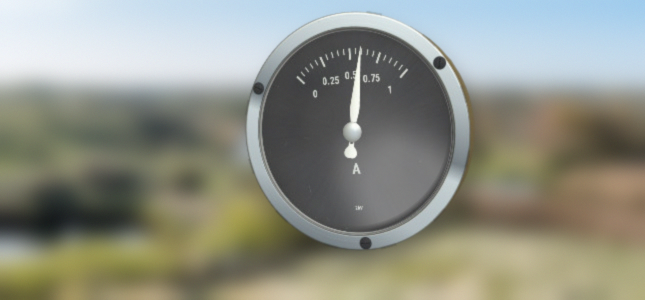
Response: 0.6 A
